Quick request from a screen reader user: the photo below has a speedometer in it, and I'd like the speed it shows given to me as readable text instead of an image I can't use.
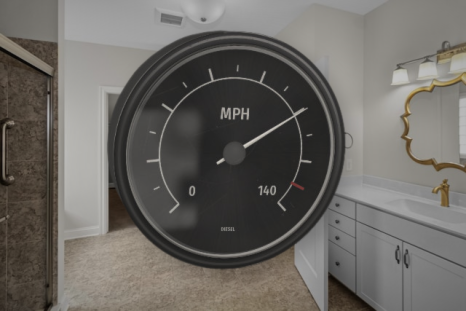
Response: 100 mph
